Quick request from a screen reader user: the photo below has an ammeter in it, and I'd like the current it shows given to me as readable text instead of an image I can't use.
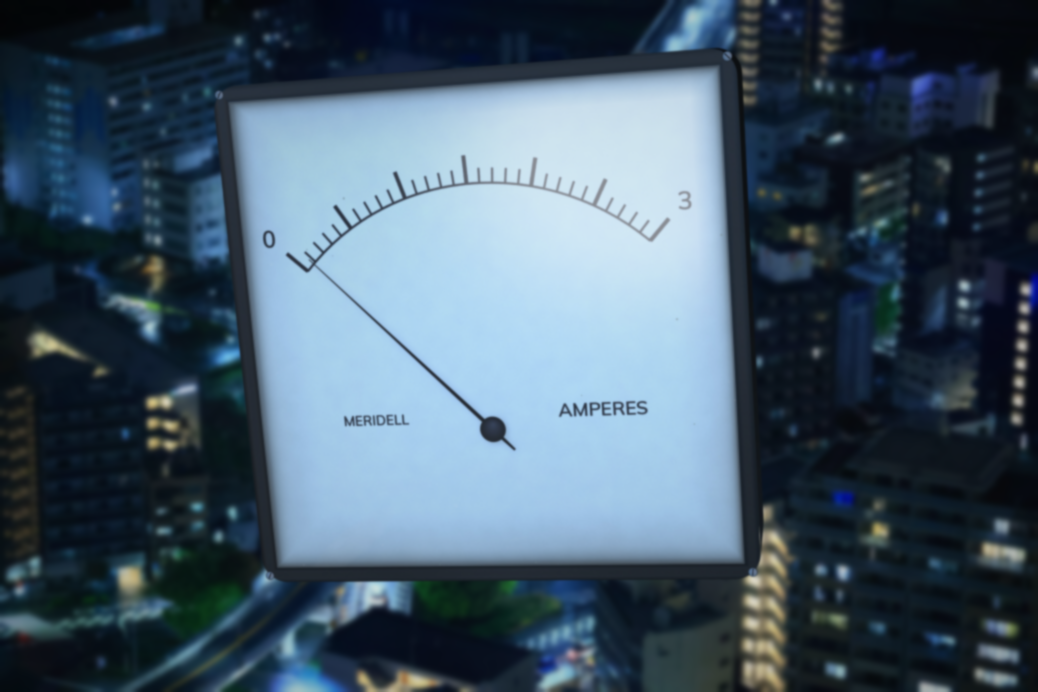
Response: 0.1 A
